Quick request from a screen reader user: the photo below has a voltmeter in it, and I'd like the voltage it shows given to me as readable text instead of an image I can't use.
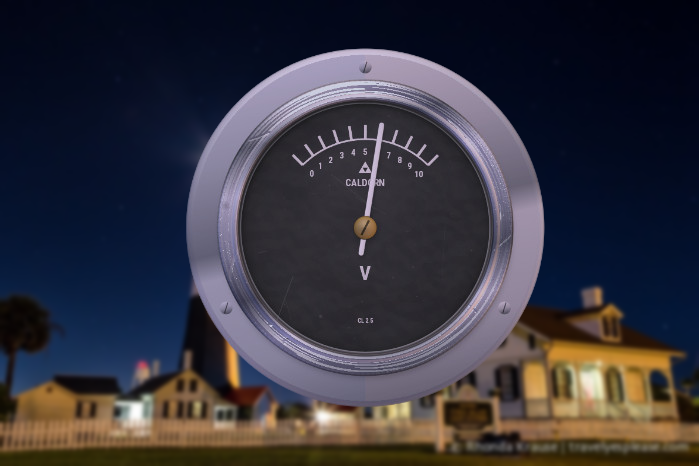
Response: 6 V
